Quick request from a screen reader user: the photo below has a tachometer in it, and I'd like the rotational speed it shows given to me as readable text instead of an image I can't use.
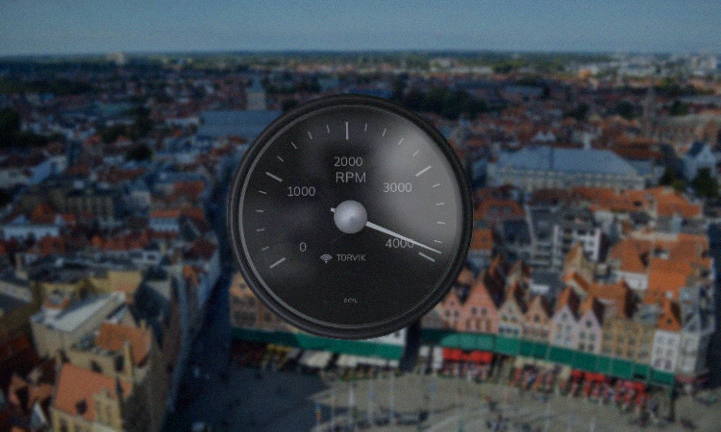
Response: 3900 rpm
